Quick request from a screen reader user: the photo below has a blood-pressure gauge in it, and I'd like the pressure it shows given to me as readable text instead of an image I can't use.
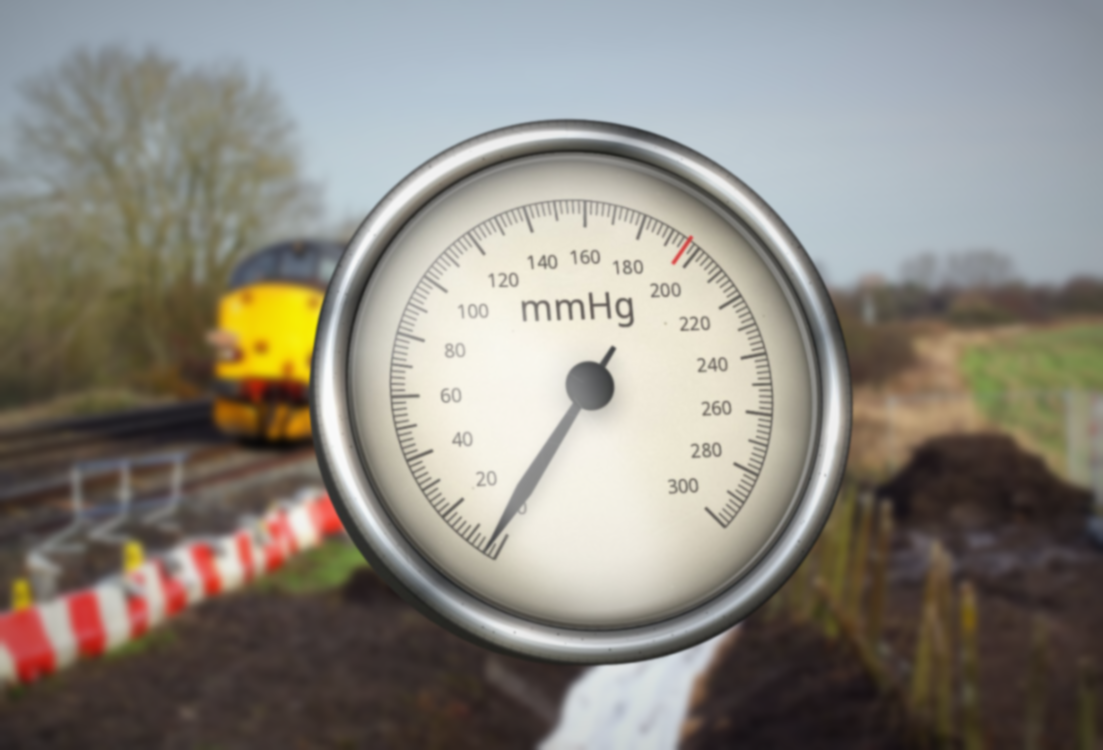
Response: 4 mmHg
